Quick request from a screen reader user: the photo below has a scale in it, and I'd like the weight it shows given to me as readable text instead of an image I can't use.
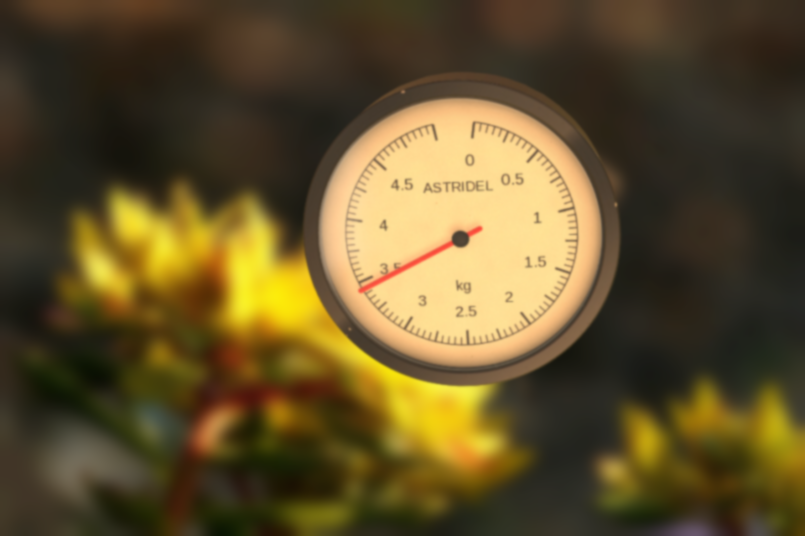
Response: 3.45 kg
